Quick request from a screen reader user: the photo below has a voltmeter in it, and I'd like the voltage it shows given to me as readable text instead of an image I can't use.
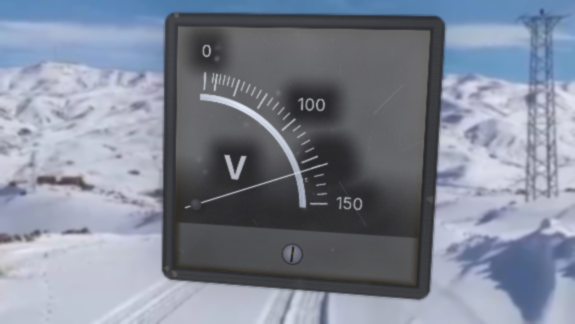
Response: 130 V
